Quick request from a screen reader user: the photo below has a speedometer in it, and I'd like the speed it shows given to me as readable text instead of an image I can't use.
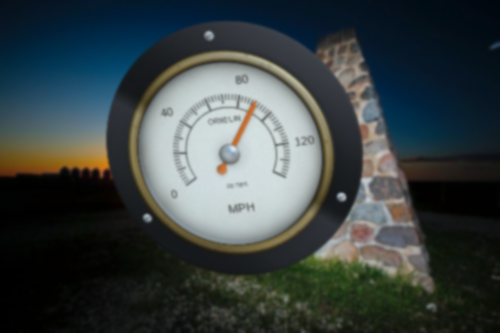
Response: 90 mph
